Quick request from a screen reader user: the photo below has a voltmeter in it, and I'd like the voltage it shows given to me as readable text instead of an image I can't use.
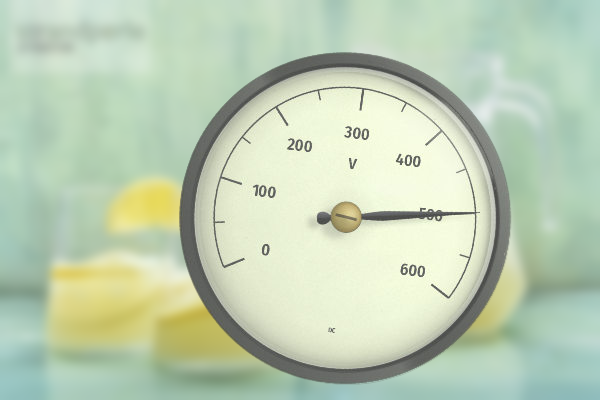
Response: 500 V
